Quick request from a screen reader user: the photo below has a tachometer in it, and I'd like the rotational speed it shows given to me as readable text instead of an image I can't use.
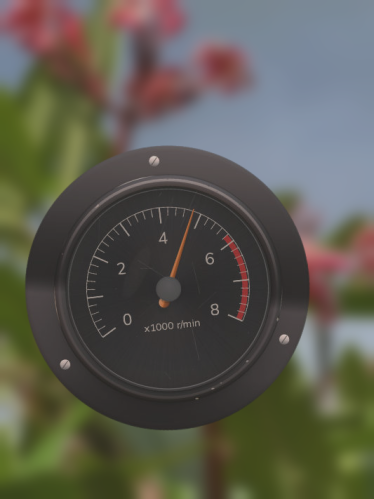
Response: 4800 rpm
